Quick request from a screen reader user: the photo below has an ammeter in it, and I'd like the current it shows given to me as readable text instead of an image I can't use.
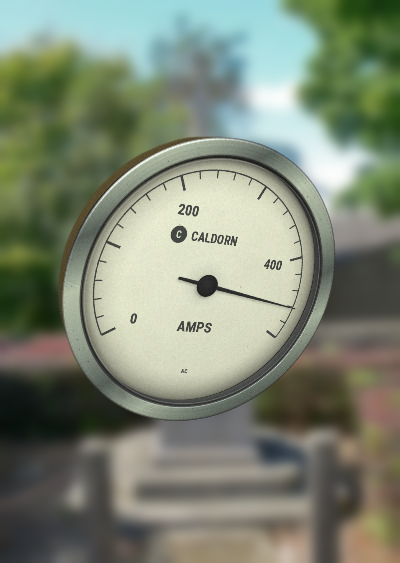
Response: 460 A
